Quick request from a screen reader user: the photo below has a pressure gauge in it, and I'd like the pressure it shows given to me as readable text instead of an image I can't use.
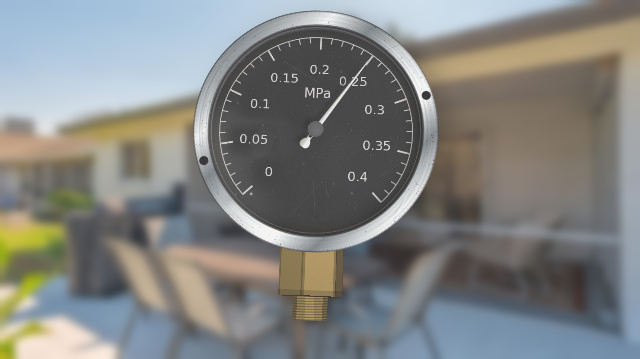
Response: 0.25 MPa
